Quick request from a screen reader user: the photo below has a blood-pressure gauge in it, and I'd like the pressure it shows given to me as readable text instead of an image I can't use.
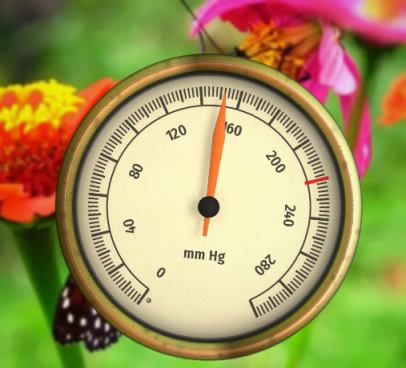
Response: 152 mmHg
